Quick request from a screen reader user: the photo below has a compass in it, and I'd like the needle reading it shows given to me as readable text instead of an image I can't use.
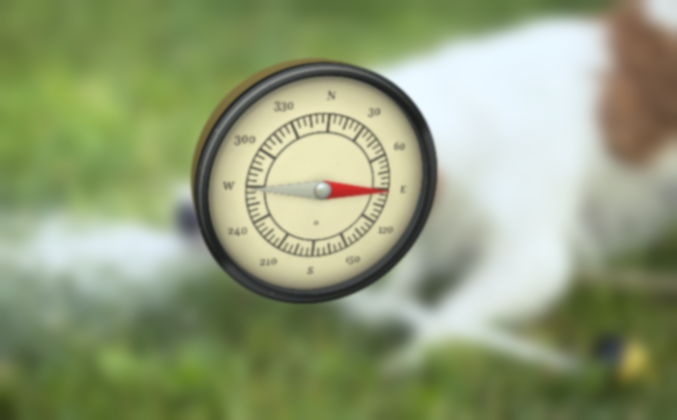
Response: 90 °
